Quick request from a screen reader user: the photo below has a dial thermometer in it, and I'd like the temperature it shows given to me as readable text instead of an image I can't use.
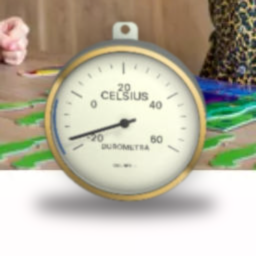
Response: -16 °C
